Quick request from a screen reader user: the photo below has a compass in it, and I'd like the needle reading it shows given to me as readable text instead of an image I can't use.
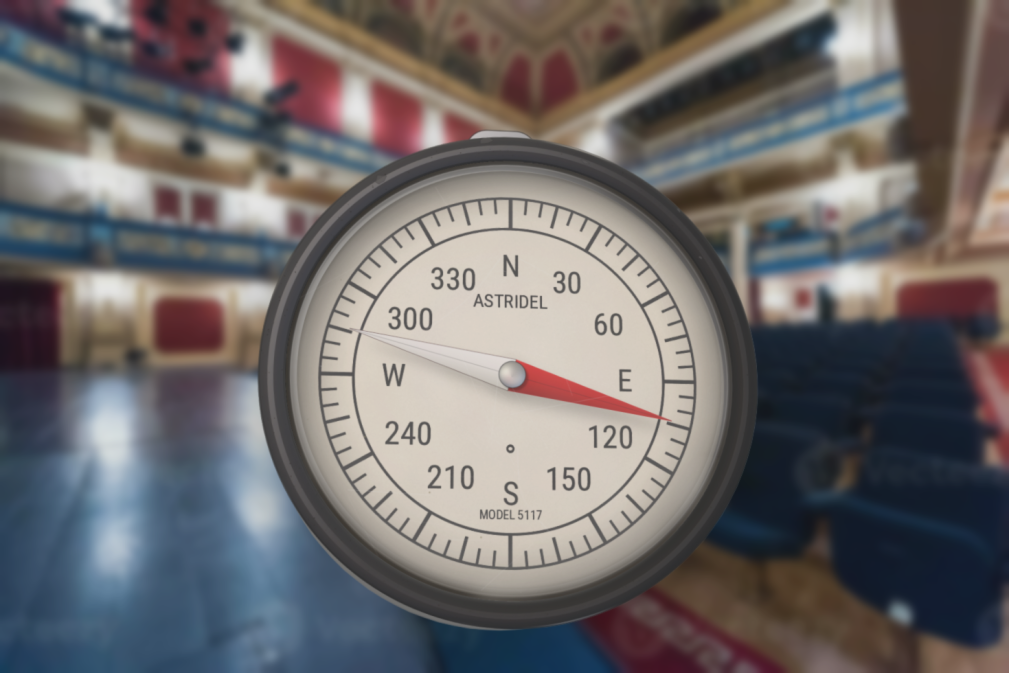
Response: 105 °
